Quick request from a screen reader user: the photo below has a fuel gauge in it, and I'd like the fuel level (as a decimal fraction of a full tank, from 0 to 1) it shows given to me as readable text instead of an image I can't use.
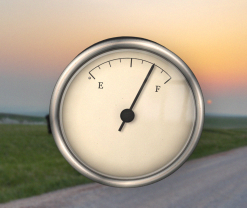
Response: 0.75
